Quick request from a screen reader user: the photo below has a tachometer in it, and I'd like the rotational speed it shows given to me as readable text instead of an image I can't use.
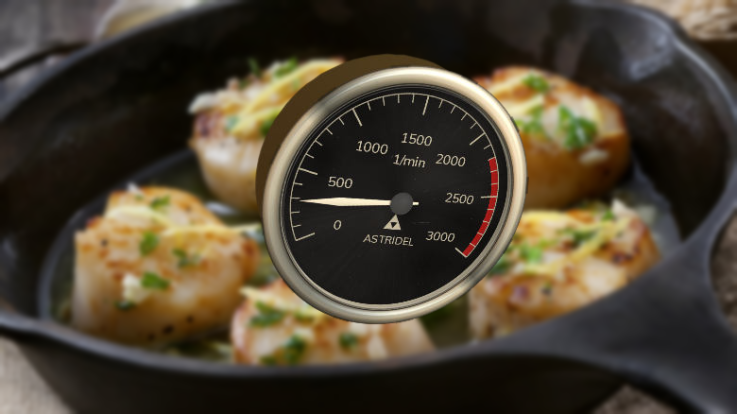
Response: 300 rpm
